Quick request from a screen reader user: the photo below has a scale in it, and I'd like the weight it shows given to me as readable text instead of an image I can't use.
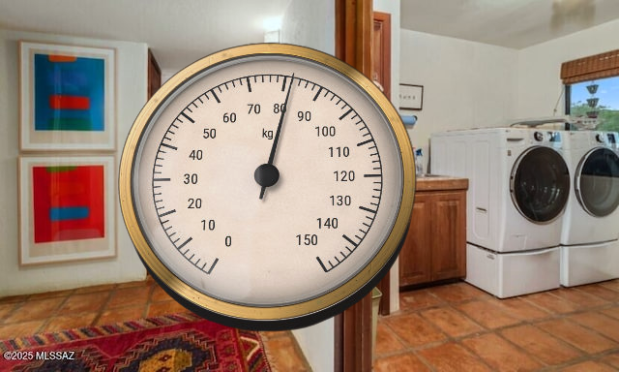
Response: 82 kg
